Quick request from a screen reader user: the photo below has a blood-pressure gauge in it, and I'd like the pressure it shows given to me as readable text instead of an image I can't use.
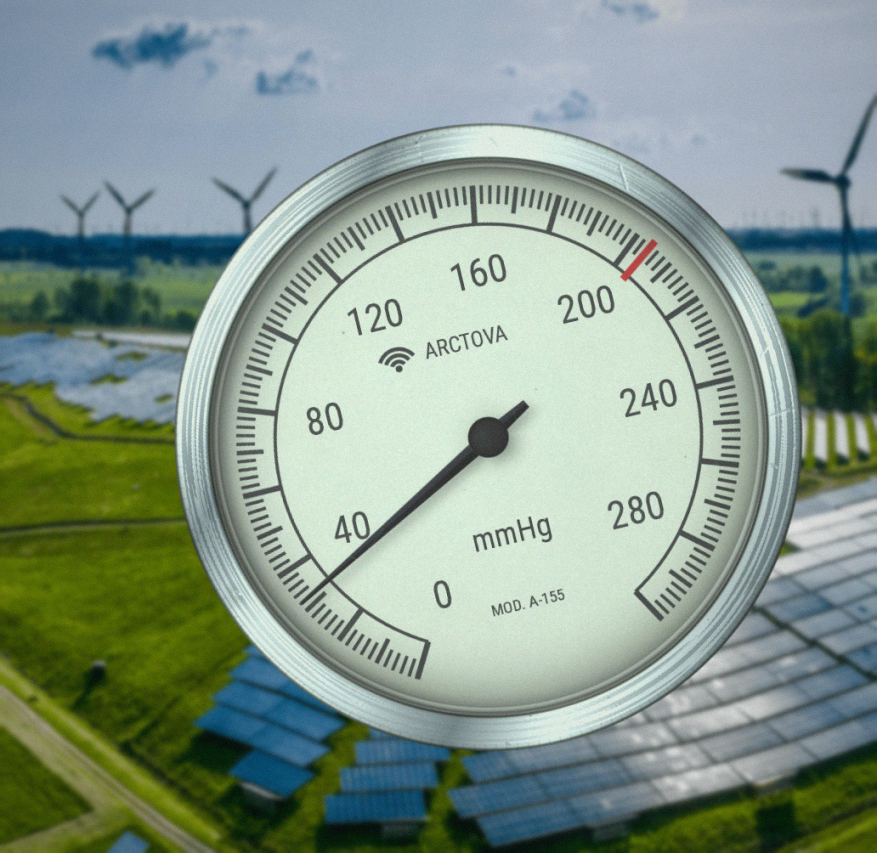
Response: 32 mmHg
